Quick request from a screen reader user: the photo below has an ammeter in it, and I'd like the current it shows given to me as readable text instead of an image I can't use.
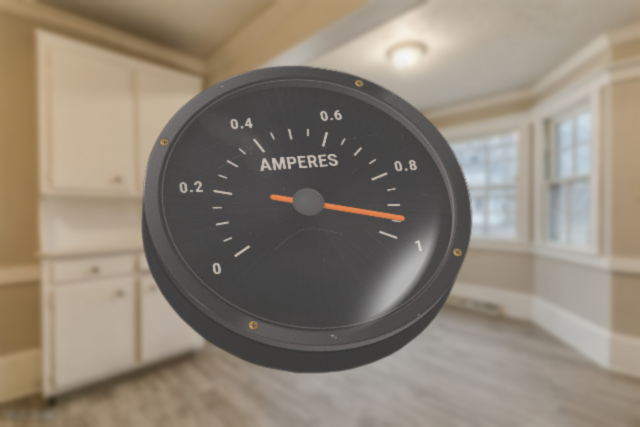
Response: 0.95 A
